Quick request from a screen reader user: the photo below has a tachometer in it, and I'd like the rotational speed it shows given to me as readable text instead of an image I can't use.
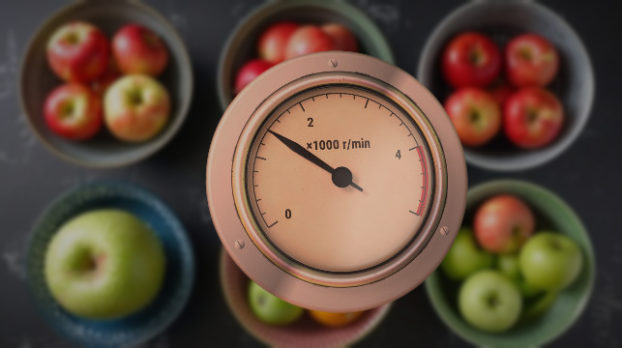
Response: 1400 rpm
